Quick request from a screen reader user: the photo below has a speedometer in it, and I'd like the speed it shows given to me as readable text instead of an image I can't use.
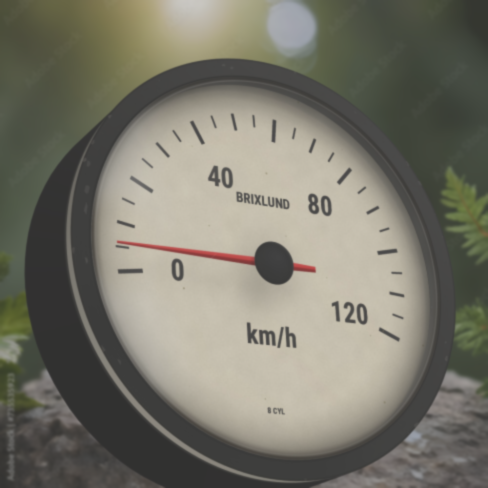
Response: 5 km/h
